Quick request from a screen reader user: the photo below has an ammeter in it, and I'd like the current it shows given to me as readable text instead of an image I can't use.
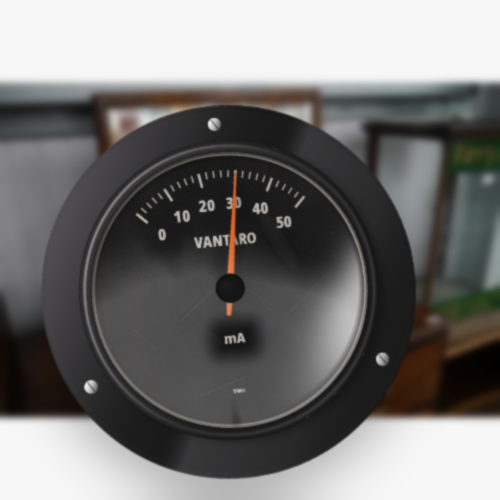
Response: 30 mA
